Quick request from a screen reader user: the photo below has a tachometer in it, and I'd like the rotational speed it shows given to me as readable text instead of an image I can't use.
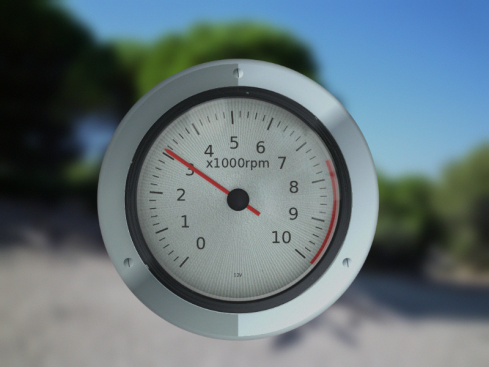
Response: 3100 rpm
